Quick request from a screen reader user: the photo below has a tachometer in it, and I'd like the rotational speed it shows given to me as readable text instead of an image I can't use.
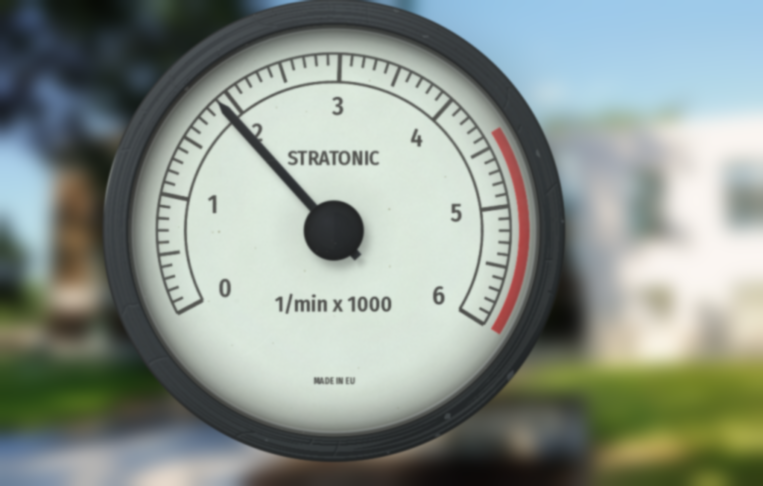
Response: 1900 rpm
